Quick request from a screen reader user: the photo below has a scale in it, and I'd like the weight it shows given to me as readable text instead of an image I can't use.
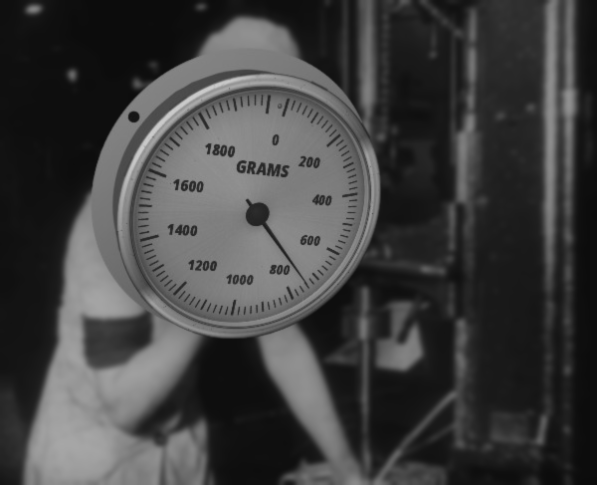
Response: 740 g
